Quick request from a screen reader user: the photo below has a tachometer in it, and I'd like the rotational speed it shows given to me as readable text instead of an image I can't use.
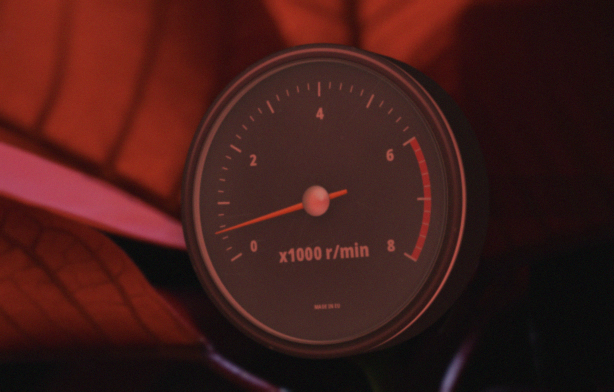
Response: 500 rpm
